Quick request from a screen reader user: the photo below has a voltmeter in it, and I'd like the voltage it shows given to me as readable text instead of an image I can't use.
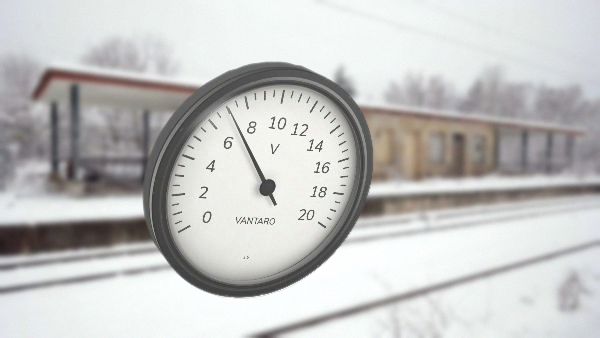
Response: 7 V
